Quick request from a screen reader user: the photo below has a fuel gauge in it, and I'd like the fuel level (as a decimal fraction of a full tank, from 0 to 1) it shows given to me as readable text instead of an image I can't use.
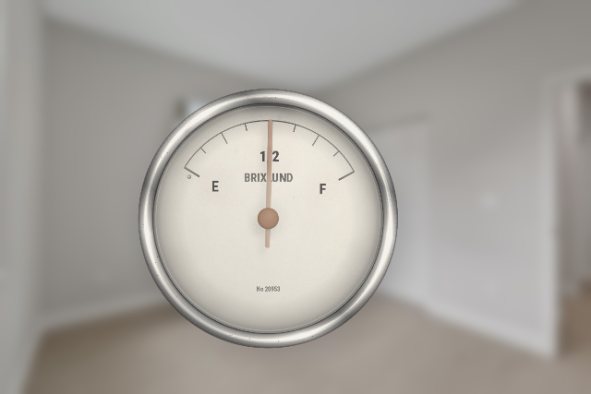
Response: 0.5
